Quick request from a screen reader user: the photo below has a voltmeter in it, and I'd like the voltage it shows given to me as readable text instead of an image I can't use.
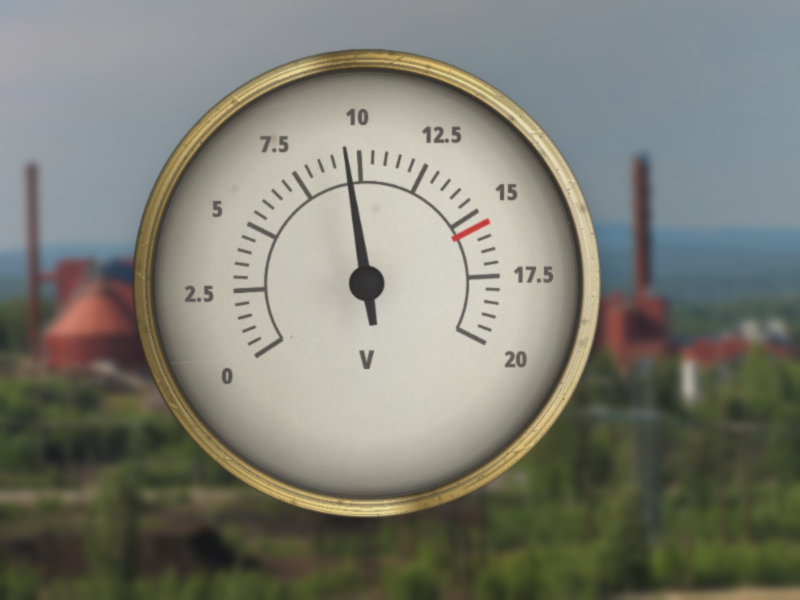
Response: 9.5 V
